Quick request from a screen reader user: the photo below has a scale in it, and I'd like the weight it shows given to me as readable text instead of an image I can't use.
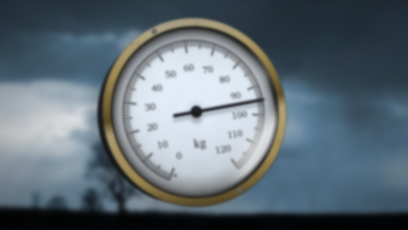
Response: 95 kg
